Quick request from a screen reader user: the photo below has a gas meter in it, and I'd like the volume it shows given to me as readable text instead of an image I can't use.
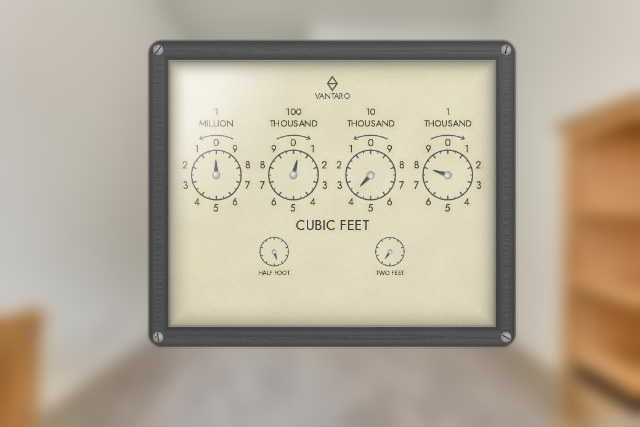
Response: 3800 ft³
